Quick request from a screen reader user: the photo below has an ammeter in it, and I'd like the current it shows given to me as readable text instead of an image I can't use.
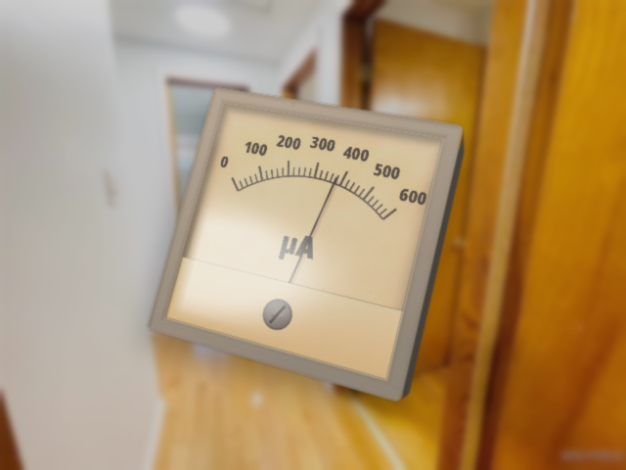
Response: 380 µA
